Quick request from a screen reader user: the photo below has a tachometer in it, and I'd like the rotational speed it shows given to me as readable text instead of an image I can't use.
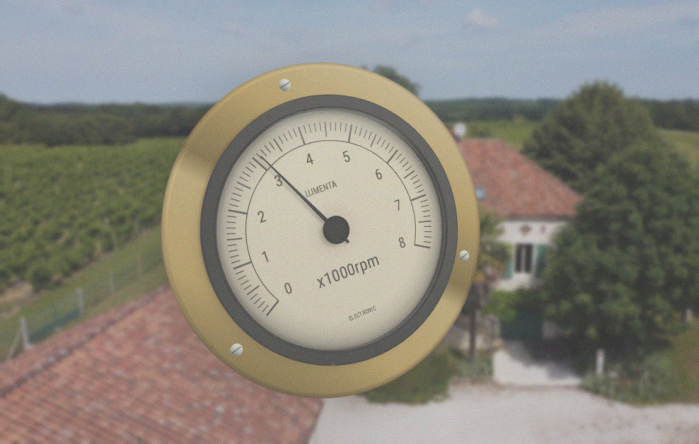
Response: 3100 rpm
